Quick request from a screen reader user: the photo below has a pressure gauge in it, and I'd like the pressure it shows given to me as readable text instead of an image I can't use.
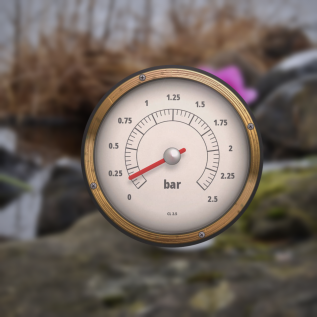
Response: 0.15 bar
